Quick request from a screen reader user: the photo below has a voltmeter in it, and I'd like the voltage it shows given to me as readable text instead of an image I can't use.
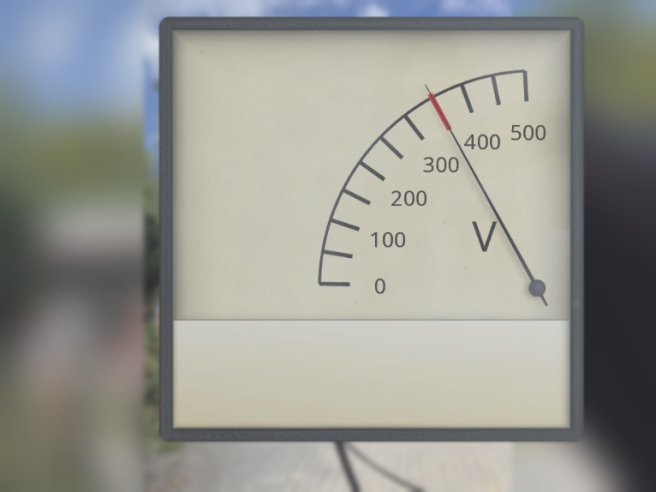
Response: 350 V
